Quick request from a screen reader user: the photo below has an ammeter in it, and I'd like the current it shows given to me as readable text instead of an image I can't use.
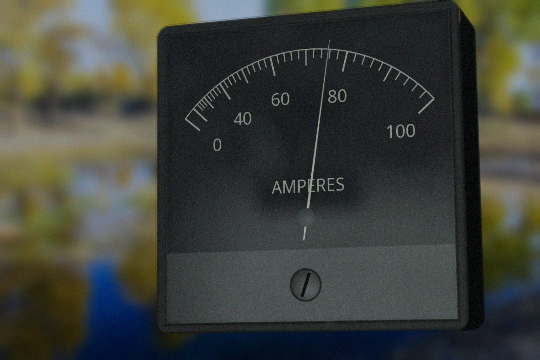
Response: 76 A
